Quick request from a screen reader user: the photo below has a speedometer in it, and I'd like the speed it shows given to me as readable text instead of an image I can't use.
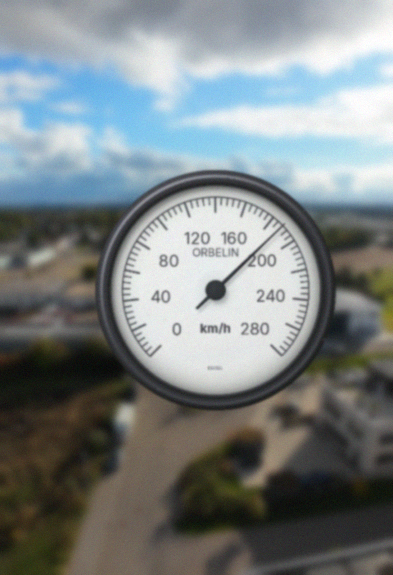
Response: 188 km/h
